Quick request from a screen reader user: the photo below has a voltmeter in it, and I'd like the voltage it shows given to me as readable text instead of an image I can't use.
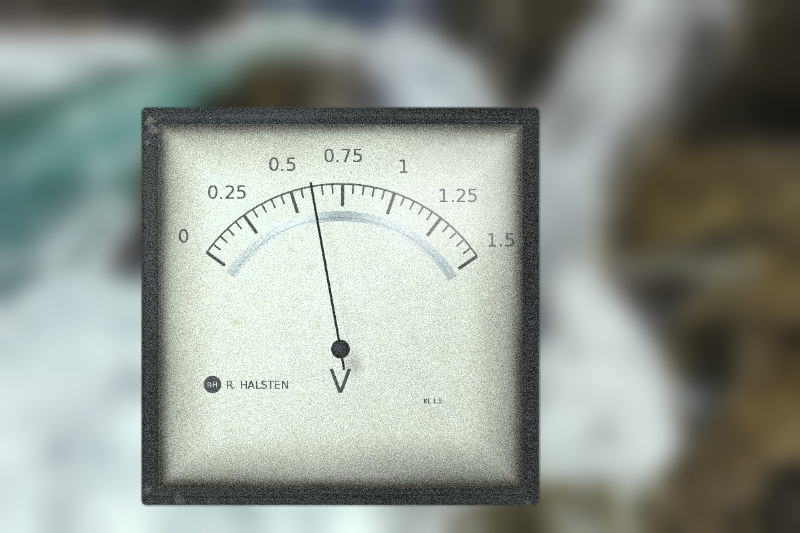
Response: 0.6 V
